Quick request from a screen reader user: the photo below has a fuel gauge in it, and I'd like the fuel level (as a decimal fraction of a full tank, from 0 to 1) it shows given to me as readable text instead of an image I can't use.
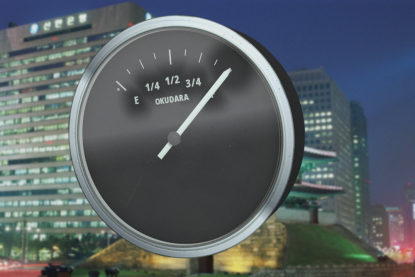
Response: 1
